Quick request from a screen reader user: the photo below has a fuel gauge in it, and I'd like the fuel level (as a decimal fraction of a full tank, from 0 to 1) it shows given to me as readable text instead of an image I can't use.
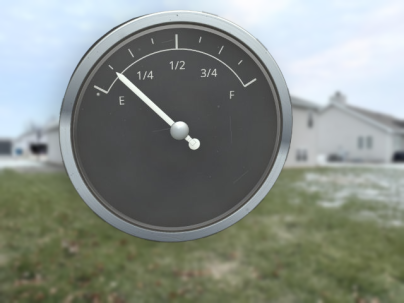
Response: 0.125
